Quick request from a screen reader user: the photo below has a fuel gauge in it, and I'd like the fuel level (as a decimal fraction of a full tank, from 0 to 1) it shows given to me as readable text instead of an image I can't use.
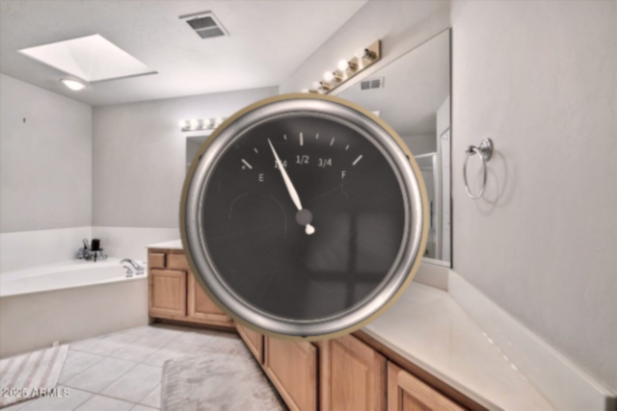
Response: 0.25
